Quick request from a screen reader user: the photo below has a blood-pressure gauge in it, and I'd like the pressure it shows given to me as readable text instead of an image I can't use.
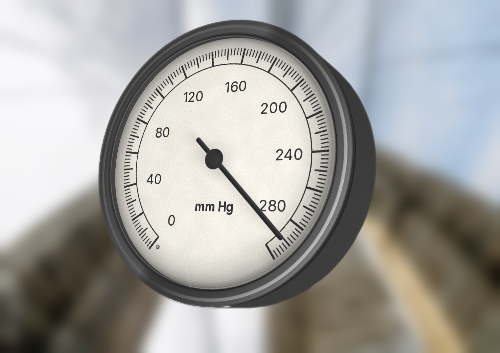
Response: 290 mmHg
